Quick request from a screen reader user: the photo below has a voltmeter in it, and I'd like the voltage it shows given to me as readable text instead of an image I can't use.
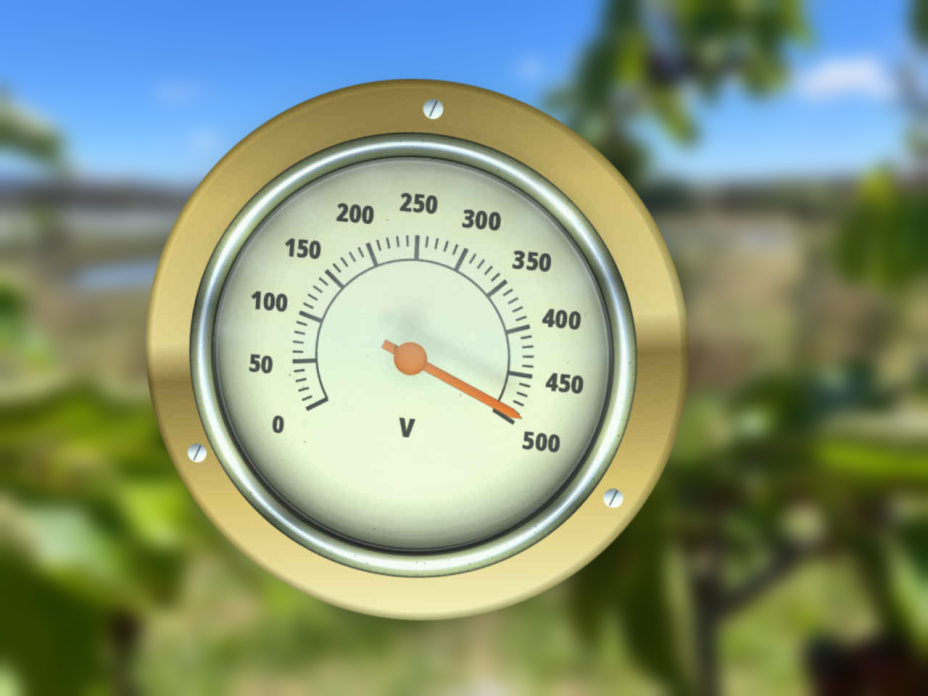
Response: 490 V
